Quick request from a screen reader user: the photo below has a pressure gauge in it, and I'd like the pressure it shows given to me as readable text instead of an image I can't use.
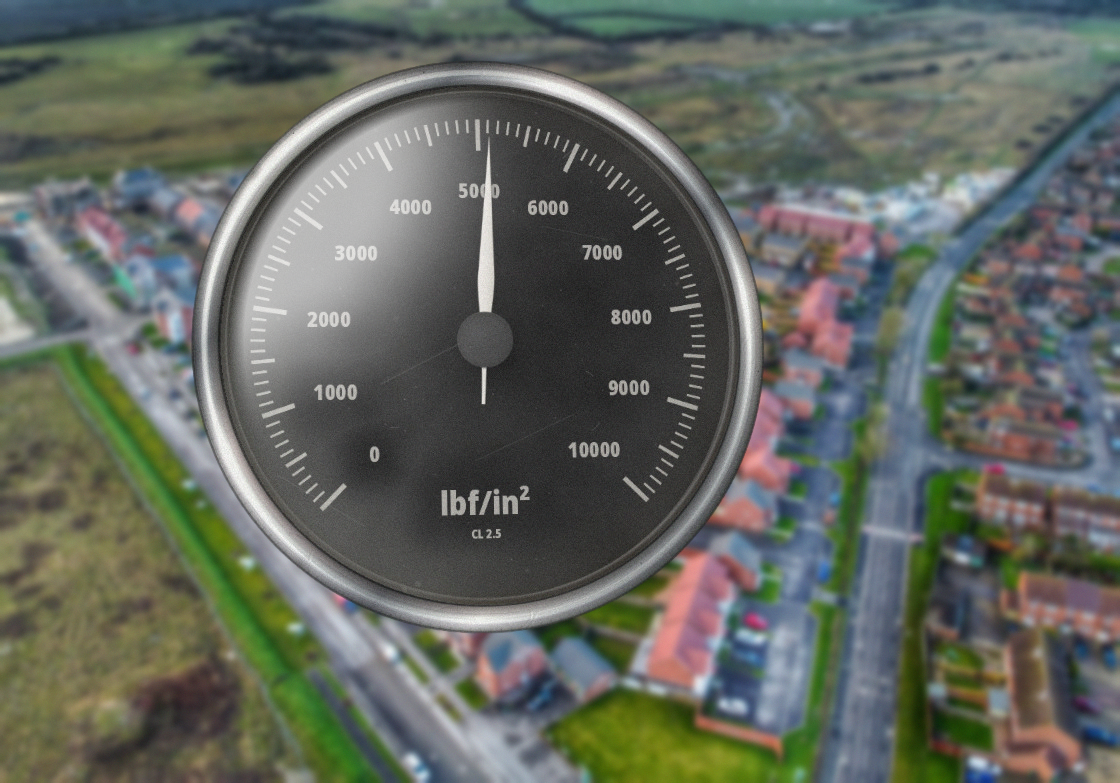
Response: 5100 psi
